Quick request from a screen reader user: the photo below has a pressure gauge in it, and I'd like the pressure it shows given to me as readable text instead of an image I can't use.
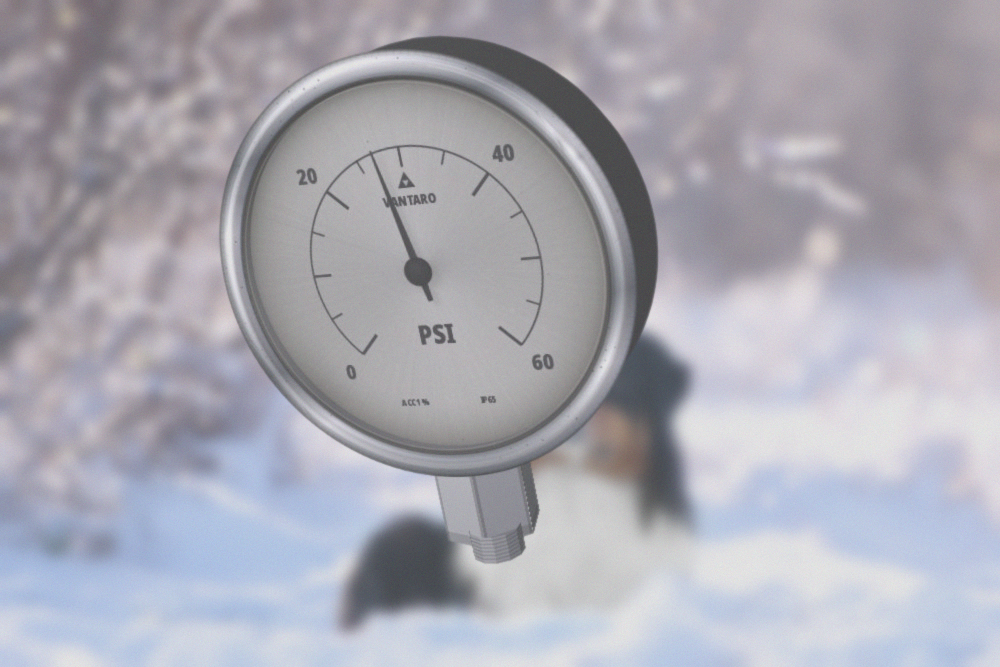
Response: 27.5 psi
